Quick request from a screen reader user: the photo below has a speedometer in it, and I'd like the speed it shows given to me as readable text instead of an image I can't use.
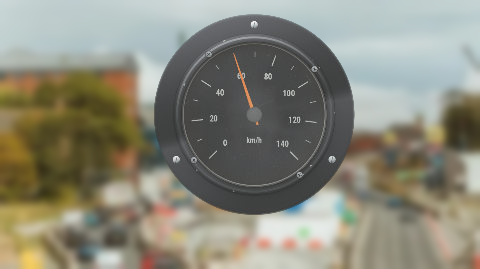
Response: 60 km/h
